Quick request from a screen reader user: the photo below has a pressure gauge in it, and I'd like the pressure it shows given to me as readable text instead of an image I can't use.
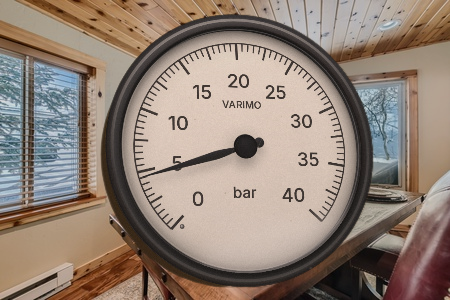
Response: 4.5 bar
